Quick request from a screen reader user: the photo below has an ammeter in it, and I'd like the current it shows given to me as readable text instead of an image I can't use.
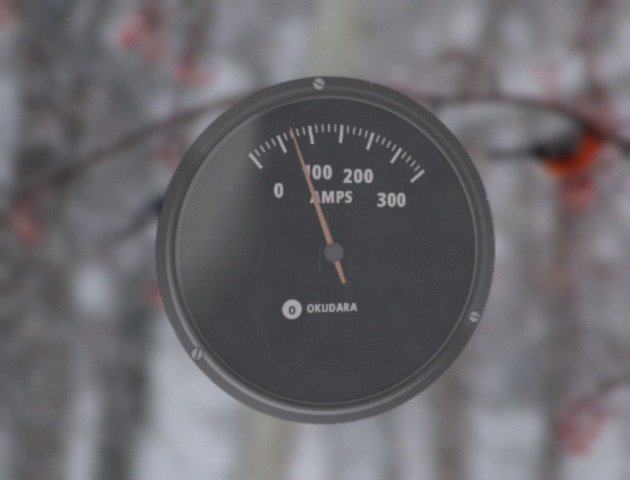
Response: 70 A
